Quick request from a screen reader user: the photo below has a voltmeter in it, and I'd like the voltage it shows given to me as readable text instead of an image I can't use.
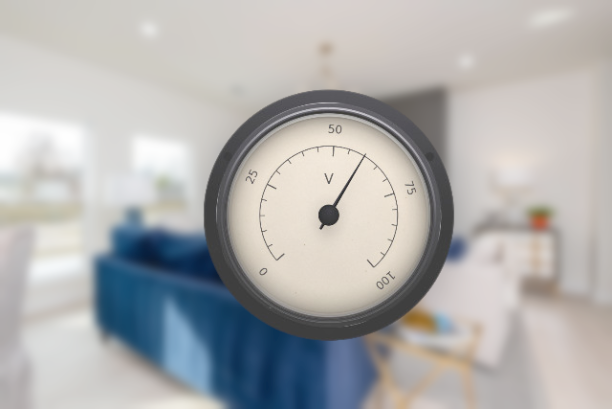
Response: 60 V
